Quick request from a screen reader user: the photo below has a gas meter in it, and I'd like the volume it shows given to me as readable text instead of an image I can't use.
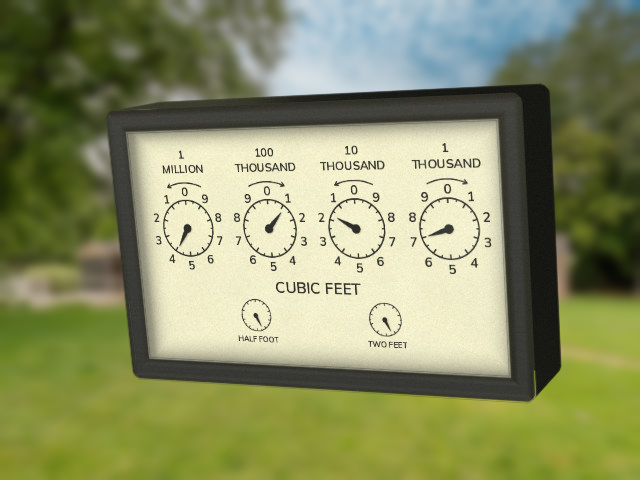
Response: 411700 ft³
